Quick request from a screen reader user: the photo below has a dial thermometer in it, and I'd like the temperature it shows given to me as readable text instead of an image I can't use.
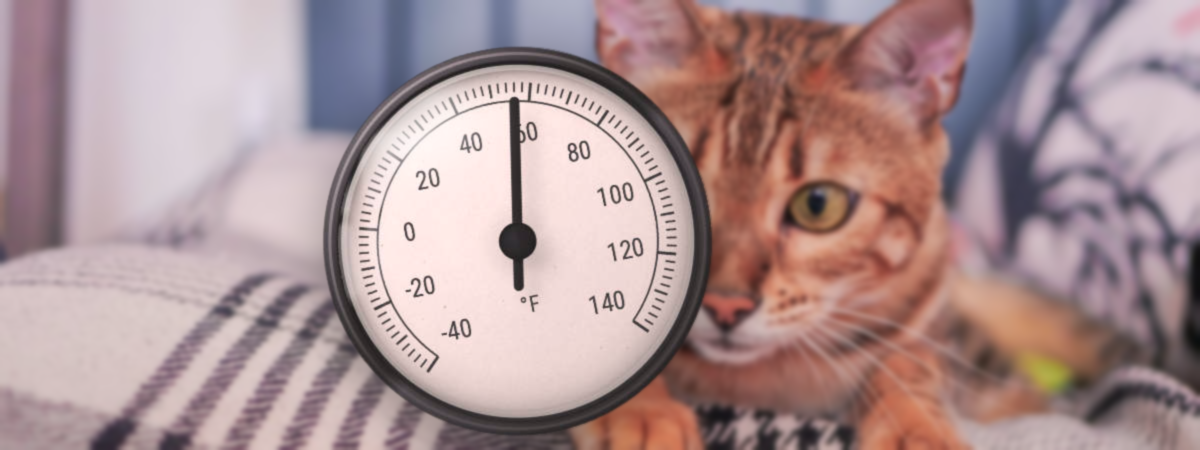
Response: 56 °F
